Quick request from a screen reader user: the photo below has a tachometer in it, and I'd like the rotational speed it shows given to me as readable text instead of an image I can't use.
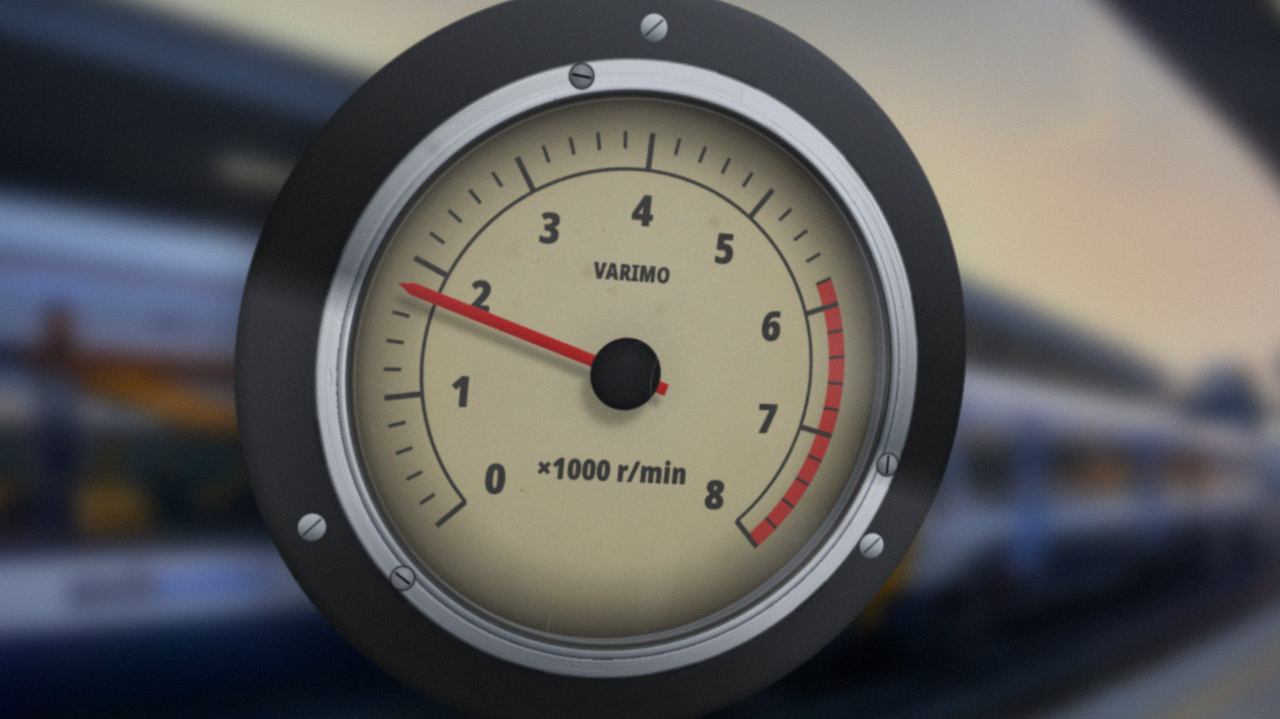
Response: 1800 rpm
